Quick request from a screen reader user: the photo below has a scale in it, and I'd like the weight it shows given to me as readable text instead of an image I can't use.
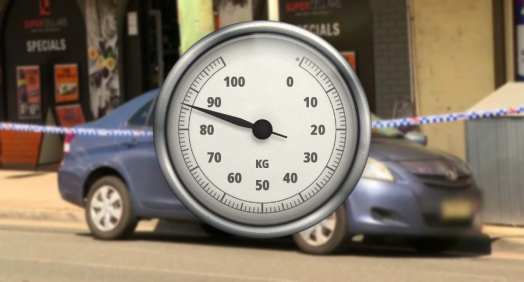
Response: 86 kg
